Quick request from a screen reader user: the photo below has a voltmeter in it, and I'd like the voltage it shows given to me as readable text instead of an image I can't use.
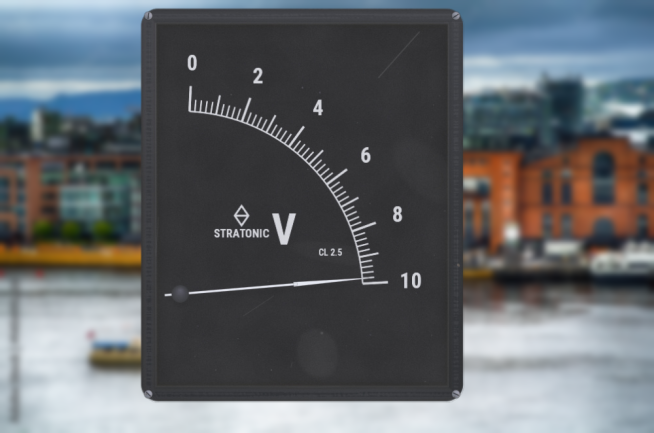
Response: 9.8 V
